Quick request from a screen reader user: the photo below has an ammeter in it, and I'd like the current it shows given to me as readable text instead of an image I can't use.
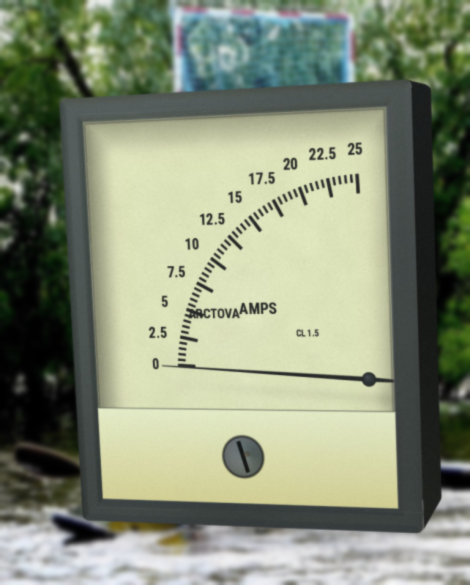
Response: 0 A
